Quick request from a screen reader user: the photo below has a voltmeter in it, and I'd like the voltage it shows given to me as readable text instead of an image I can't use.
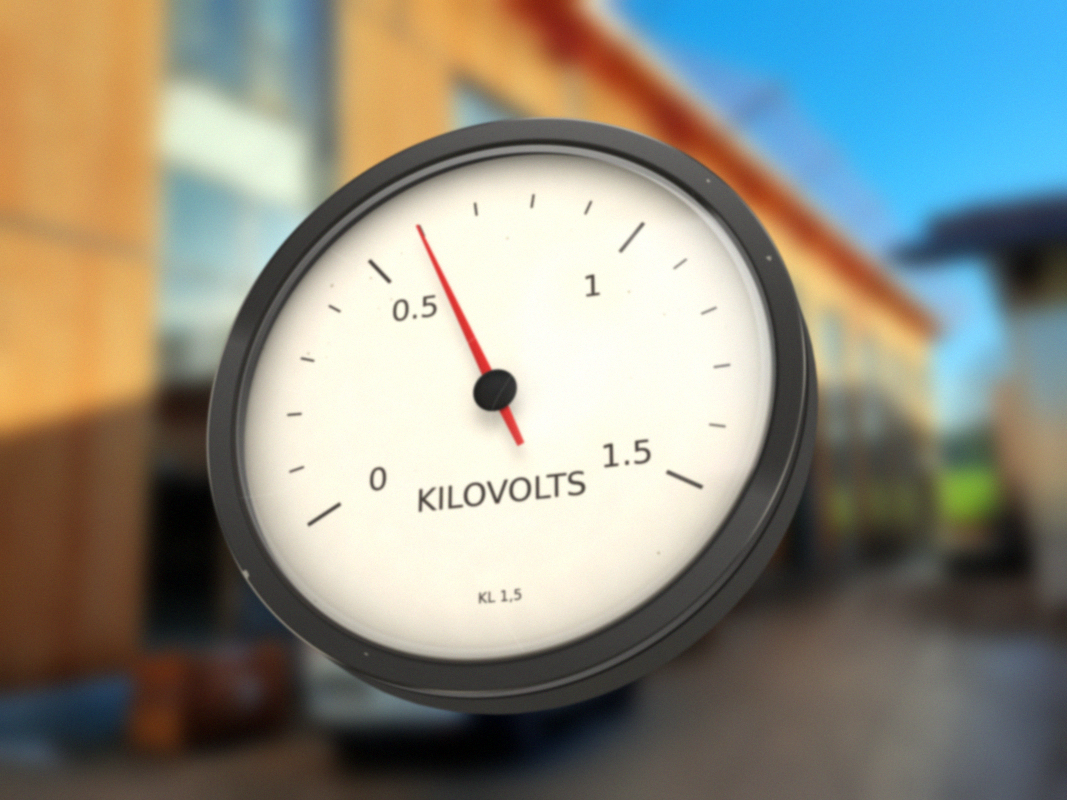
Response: 0.6 kV
